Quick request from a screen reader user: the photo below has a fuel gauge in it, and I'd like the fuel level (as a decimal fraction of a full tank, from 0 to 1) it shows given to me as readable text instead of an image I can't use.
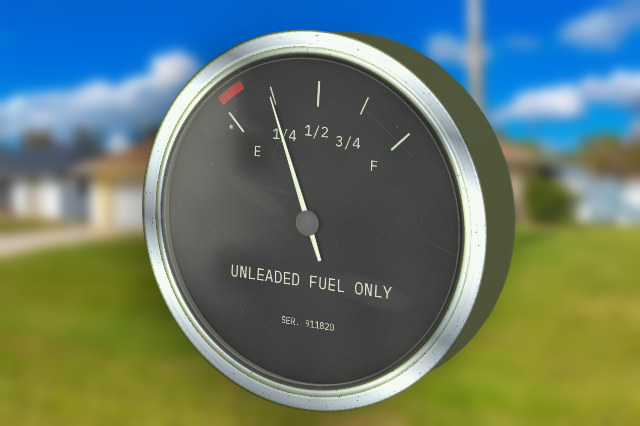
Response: 0.25
